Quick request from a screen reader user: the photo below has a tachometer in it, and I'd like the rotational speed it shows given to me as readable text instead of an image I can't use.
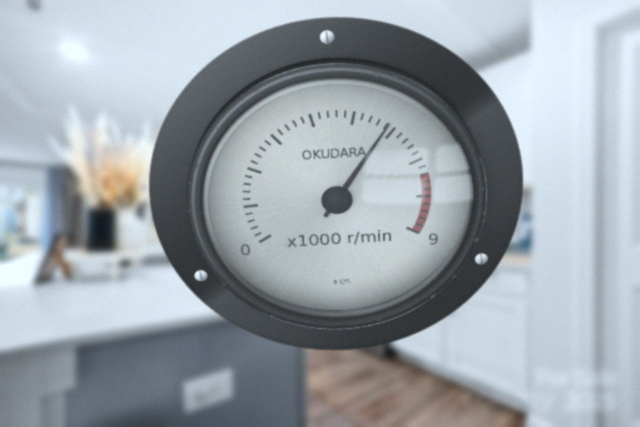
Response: 5800 rpm
